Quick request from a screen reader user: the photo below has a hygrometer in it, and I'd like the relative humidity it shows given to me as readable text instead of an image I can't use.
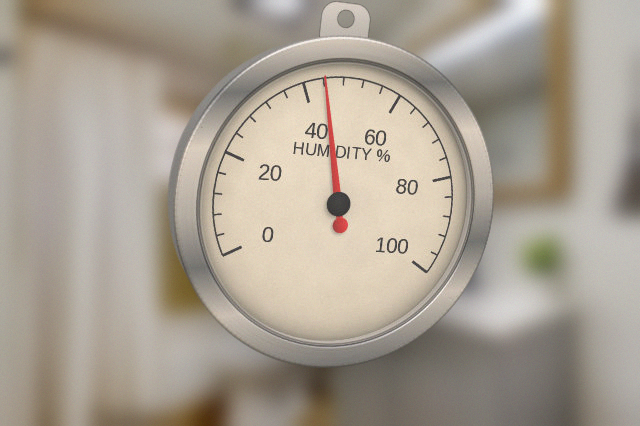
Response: 44 %
